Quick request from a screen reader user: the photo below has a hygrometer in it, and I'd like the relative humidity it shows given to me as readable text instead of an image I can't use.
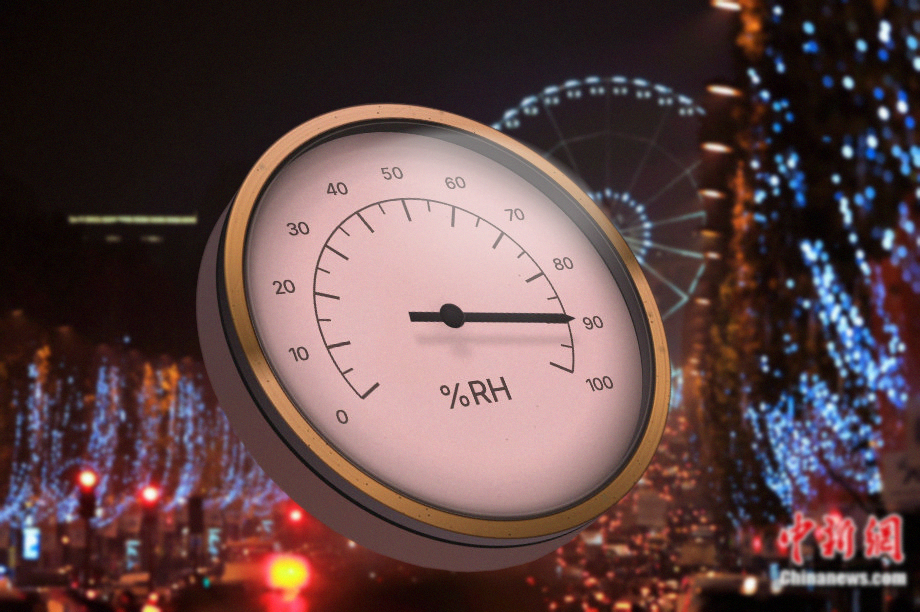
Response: 90 %
